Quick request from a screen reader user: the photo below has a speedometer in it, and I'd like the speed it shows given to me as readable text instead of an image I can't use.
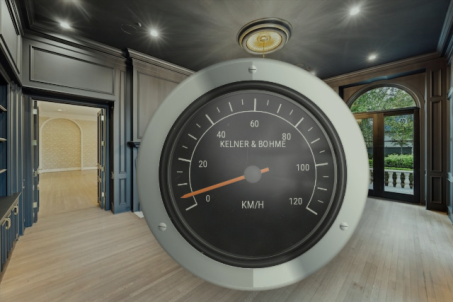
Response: 5 km/h
